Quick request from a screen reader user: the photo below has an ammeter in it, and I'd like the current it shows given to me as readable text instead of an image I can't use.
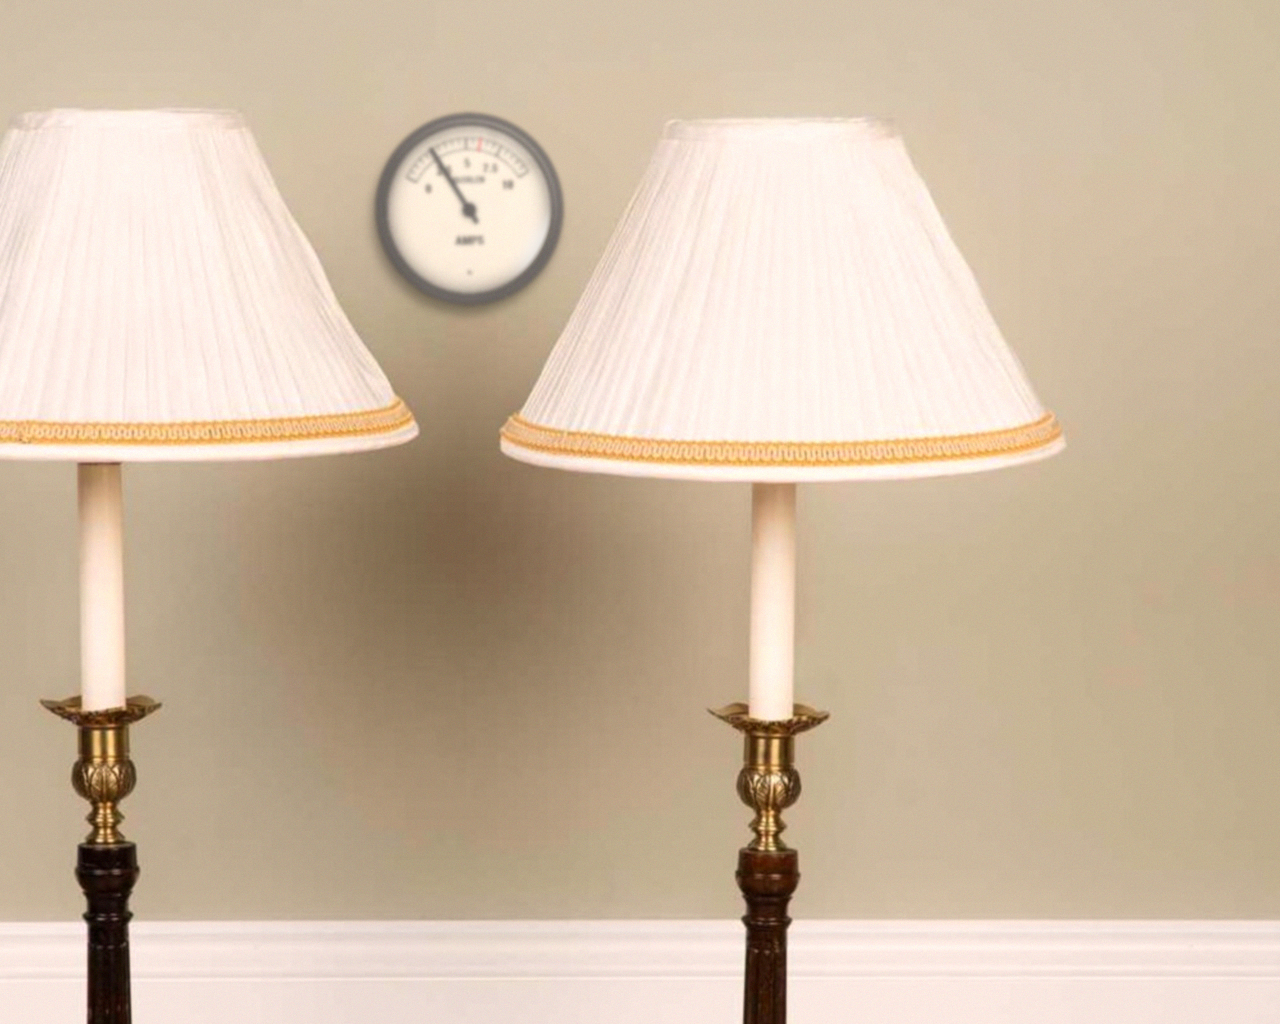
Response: 2.5 A
